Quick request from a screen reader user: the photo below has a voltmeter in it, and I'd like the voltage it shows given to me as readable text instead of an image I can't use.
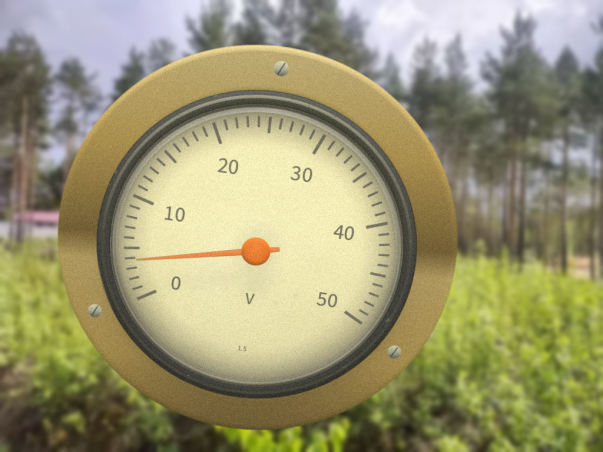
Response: 4 V
